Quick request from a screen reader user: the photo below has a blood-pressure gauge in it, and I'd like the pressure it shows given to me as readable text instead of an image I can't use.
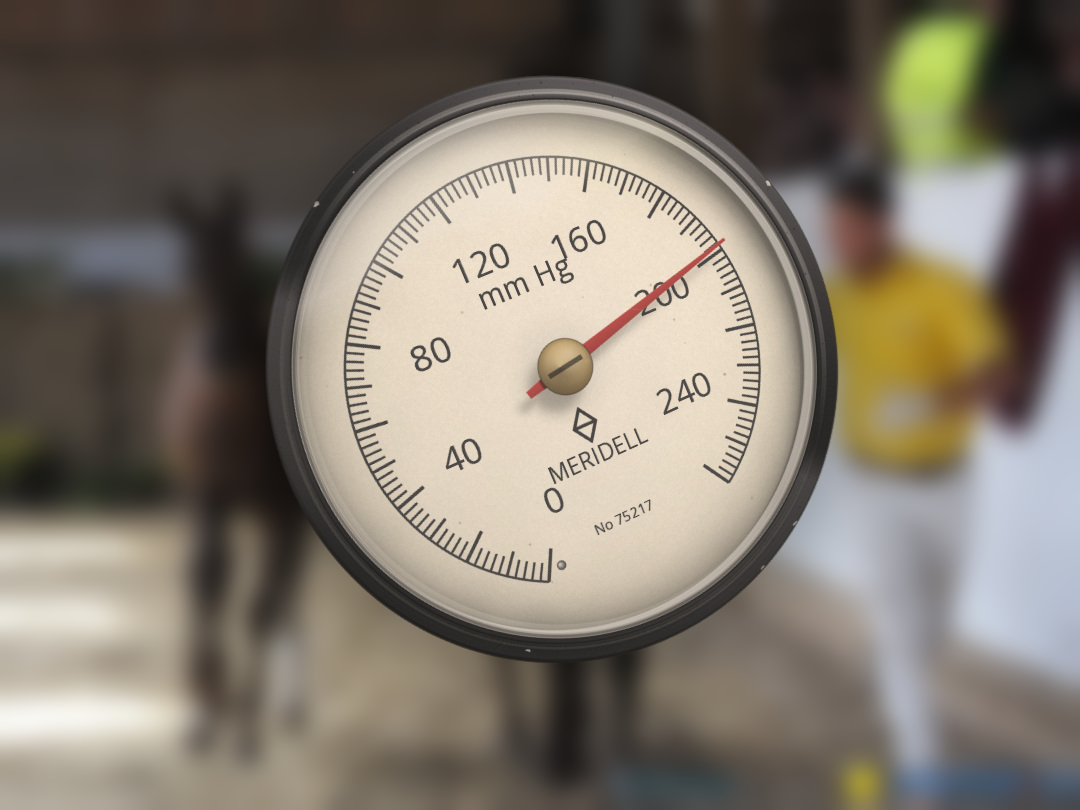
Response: 198 mmHg
